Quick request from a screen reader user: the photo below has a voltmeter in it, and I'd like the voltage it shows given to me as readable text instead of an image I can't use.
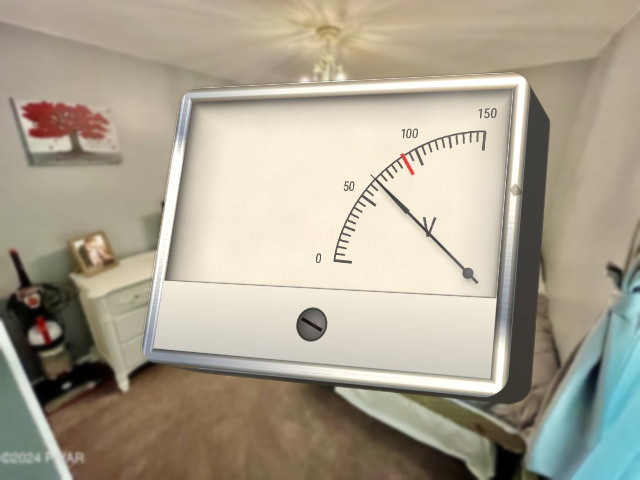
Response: 65 V
